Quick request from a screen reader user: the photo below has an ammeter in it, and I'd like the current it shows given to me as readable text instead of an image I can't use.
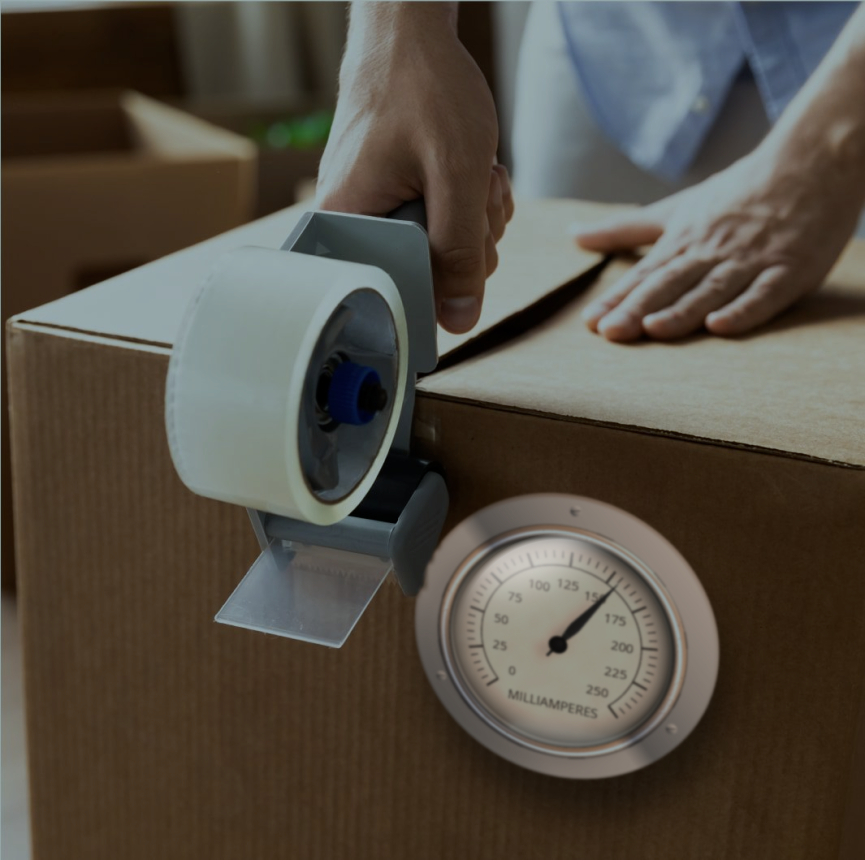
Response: 155 mA
